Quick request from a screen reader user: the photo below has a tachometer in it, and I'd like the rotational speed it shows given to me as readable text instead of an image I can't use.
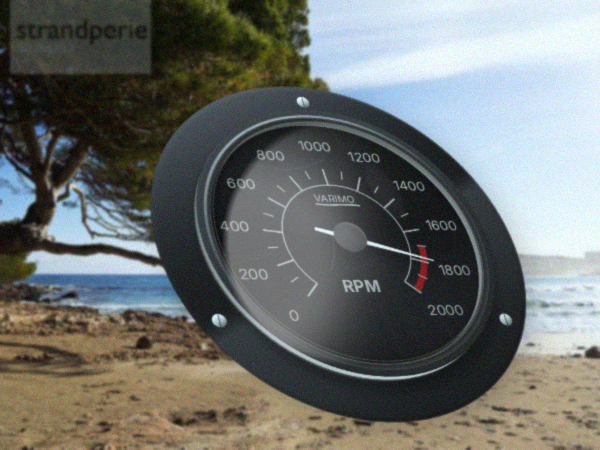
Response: 1800 rpm
